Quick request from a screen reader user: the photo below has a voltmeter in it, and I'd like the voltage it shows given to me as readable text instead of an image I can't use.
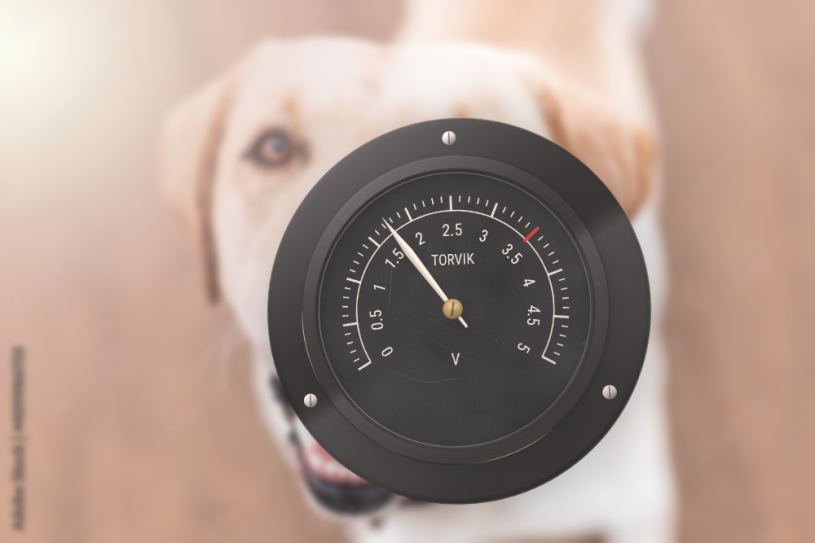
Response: 1.75 V
